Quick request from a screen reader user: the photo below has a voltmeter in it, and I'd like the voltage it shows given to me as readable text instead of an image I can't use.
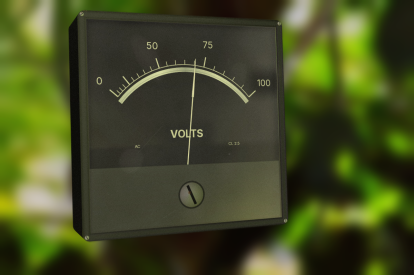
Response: 70 V
